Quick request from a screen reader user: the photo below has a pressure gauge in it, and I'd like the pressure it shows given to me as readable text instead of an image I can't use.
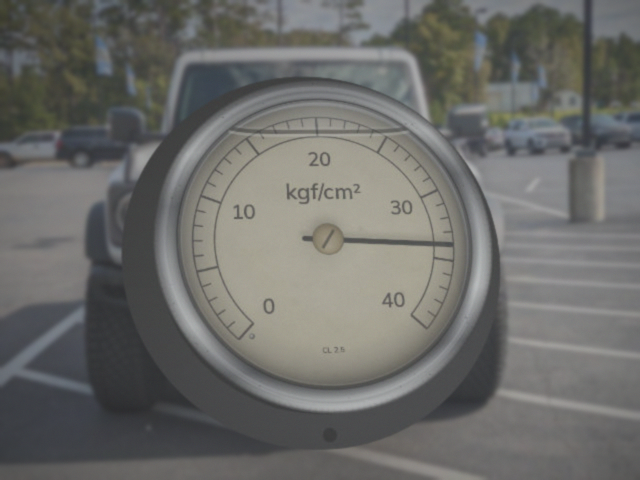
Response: 34 kg/cm²
